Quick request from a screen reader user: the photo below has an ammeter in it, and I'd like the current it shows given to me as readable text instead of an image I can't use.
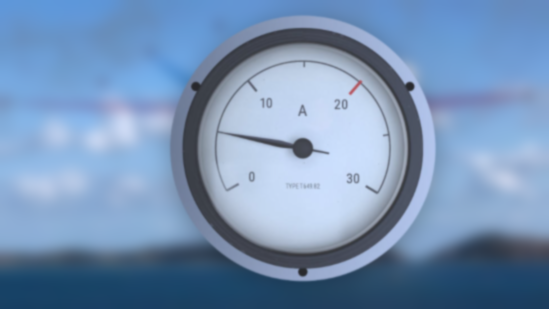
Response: 5 A
